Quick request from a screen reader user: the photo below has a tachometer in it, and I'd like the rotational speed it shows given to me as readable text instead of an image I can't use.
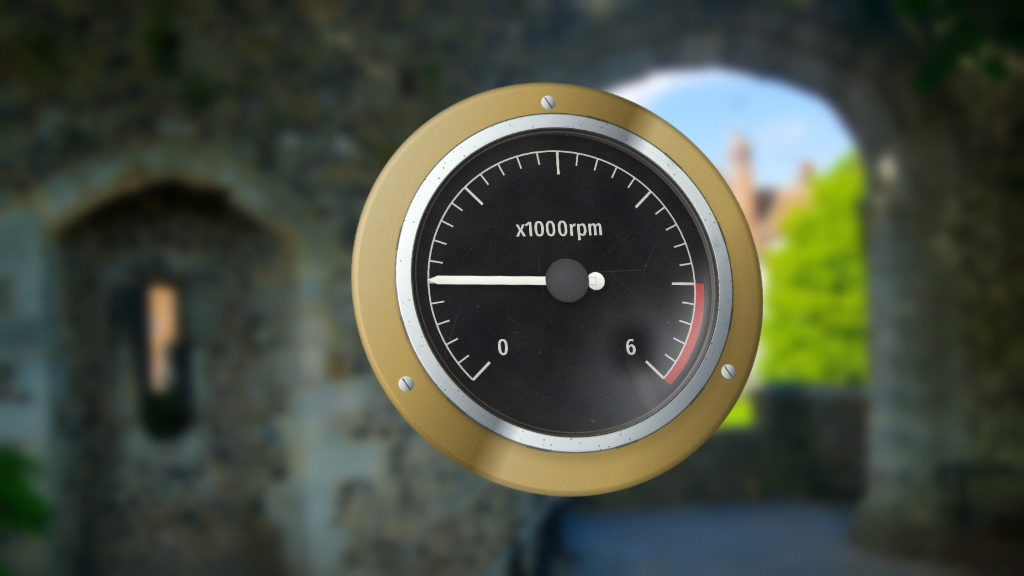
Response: 1000 rpm
